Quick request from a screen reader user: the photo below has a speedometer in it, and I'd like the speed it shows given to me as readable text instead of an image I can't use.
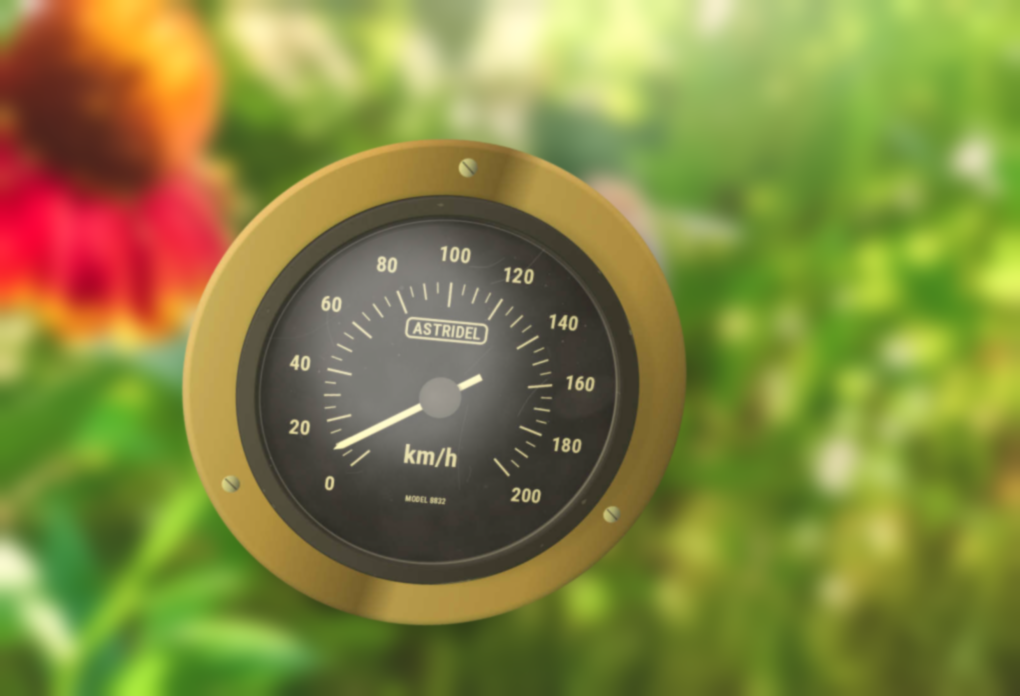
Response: 10 km/h
